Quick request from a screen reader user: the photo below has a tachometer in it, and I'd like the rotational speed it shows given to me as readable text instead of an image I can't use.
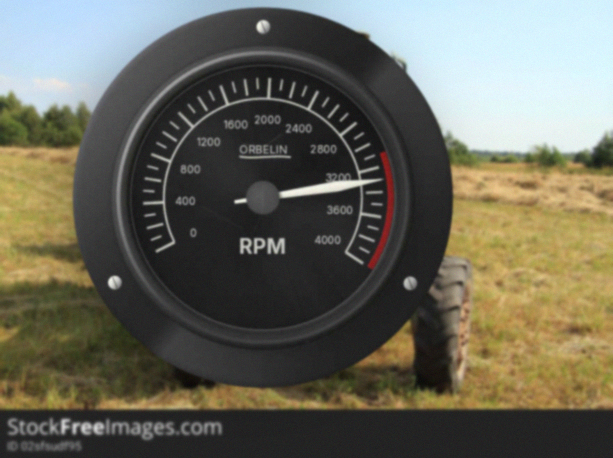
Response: 3300 rpm
